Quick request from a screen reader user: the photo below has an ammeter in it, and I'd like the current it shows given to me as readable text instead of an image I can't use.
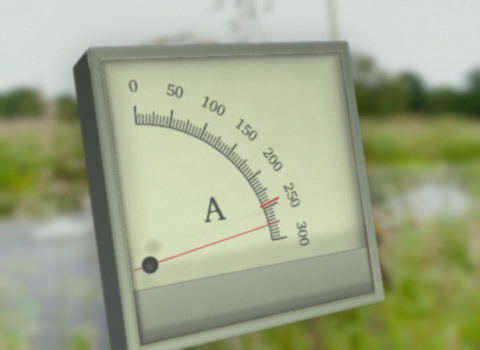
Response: 275 A
